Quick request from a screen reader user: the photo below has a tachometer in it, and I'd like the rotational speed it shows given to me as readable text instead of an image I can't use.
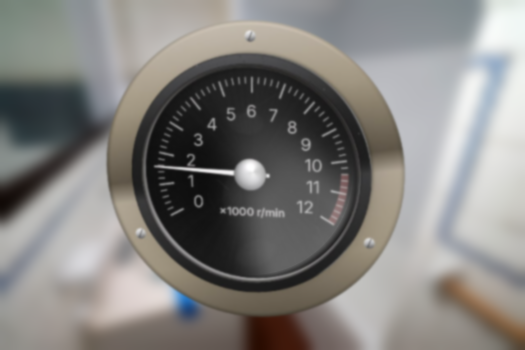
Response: 1600 rpm
